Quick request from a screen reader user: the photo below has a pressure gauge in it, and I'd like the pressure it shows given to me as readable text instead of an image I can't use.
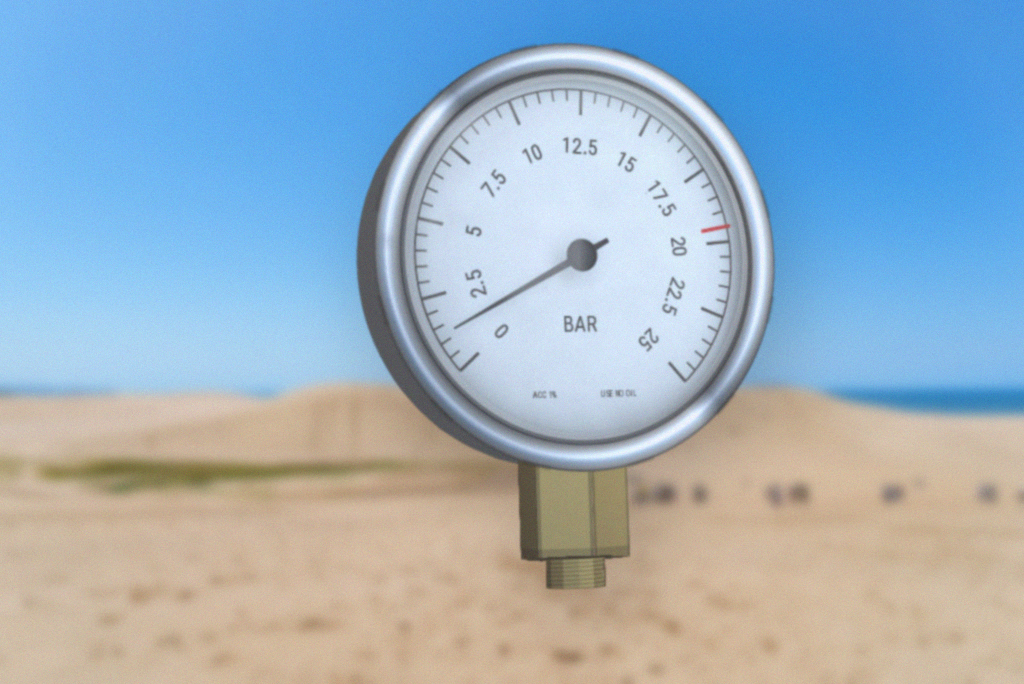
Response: 1.25 bar
